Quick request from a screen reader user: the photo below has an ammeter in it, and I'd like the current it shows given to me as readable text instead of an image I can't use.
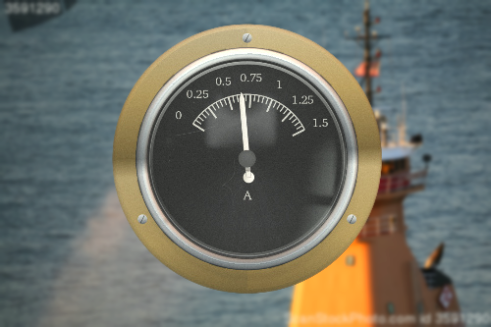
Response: 0.65 A
